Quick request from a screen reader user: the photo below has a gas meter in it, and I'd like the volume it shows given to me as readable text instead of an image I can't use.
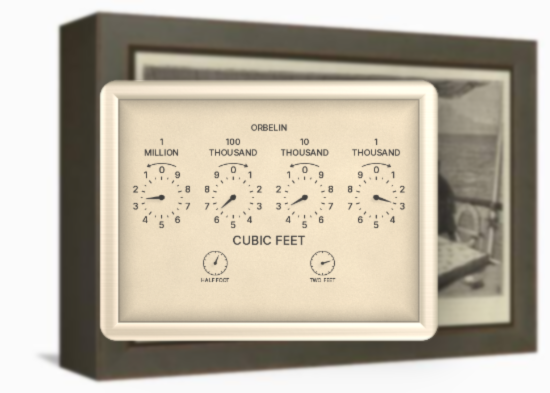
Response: 263300 ft³
